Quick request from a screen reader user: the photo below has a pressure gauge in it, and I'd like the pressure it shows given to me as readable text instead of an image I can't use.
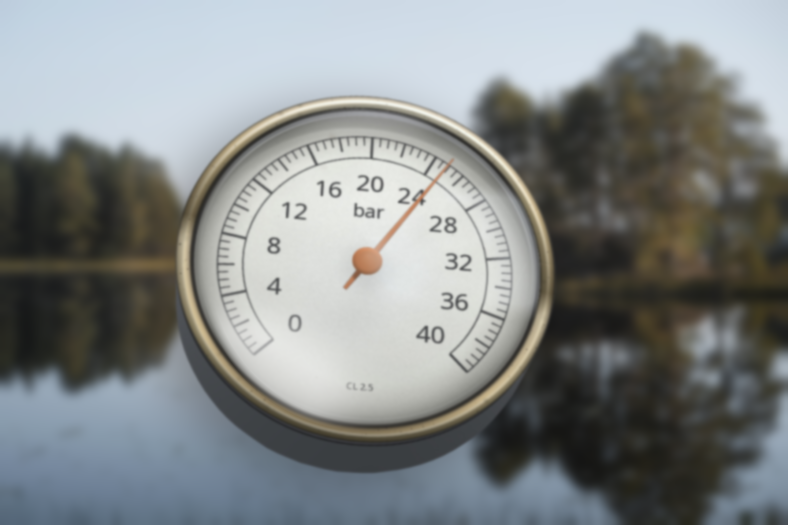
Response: 25 bar
